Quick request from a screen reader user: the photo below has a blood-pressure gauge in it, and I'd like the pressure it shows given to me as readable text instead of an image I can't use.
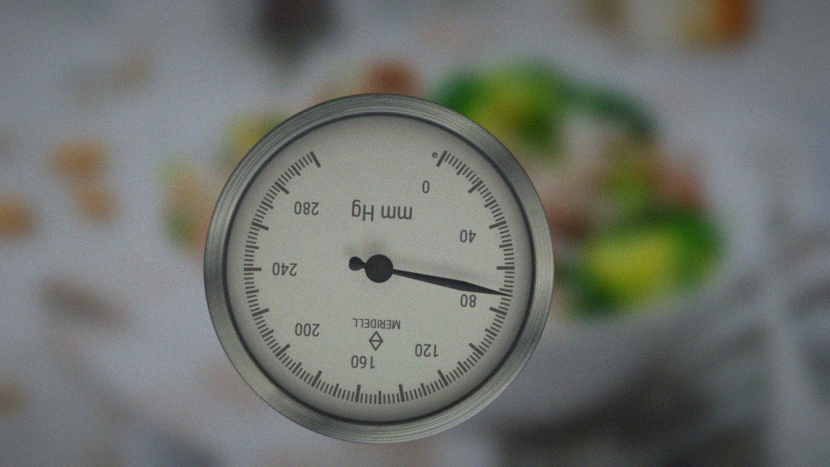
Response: 72 mmHg
